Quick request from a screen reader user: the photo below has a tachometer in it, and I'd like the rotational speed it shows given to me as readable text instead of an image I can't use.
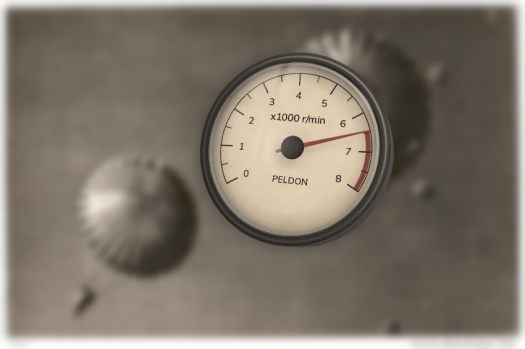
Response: 6500 rpm
